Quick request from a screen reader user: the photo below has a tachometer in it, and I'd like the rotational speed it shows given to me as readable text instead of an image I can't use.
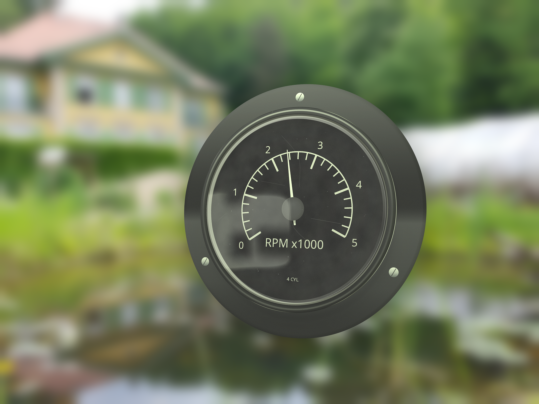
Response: 2400 rpm
